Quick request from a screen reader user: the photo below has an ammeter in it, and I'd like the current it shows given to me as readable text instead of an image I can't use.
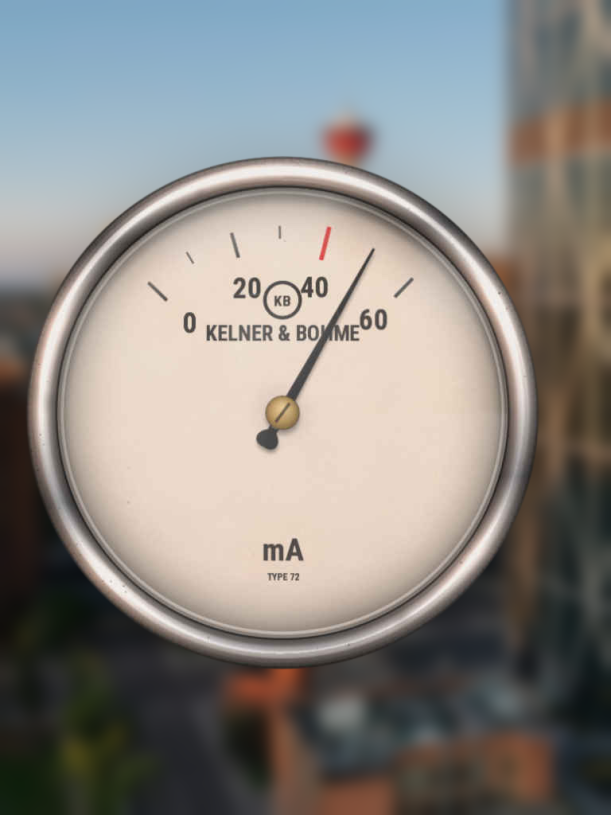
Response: 50 mA
